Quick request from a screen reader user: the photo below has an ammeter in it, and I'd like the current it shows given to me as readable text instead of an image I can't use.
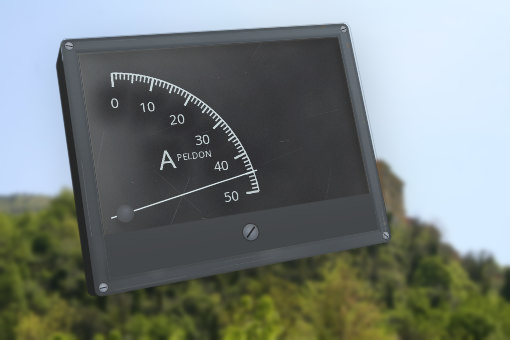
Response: 45 A
